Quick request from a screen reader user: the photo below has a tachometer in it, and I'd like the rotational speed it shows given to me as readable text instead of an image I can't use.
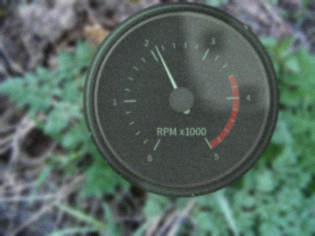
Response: 2100 rpm
